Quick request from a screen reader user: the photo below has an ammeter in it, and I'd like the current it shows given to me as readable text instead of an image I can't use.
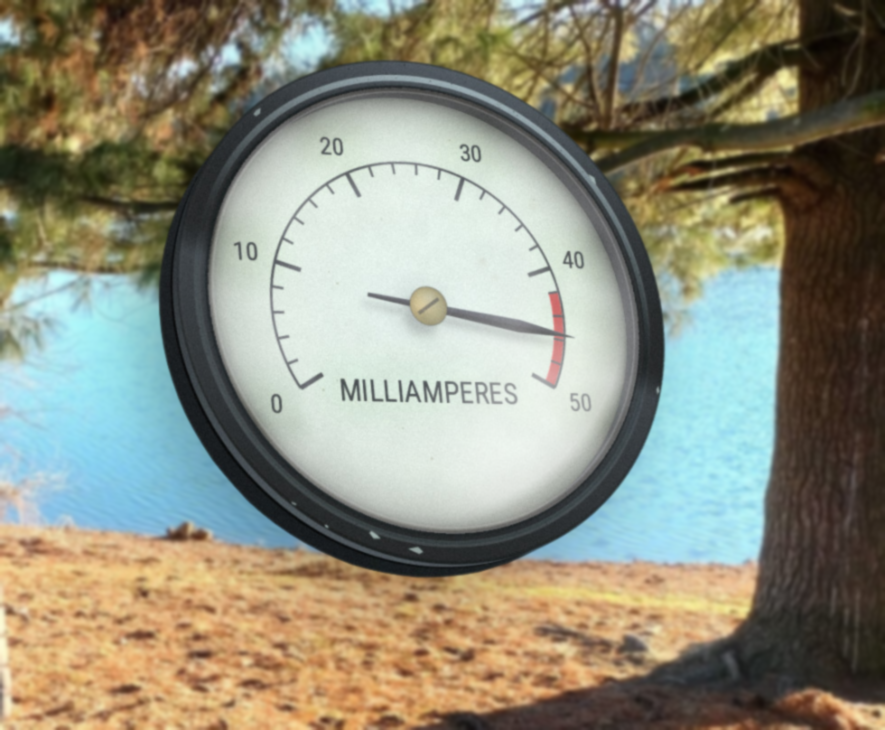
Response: 46 mA
